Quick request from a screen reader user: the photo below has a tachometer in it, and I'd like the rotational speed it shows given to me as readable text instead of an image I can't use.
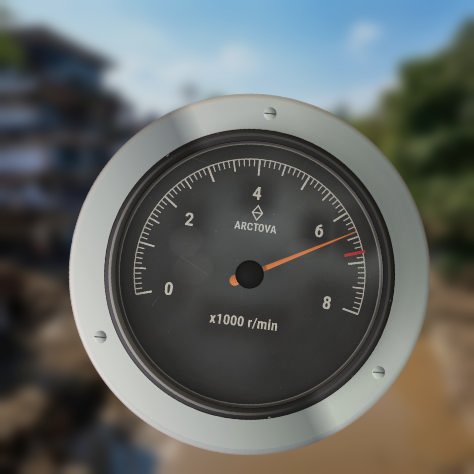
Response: 6400 rpm
